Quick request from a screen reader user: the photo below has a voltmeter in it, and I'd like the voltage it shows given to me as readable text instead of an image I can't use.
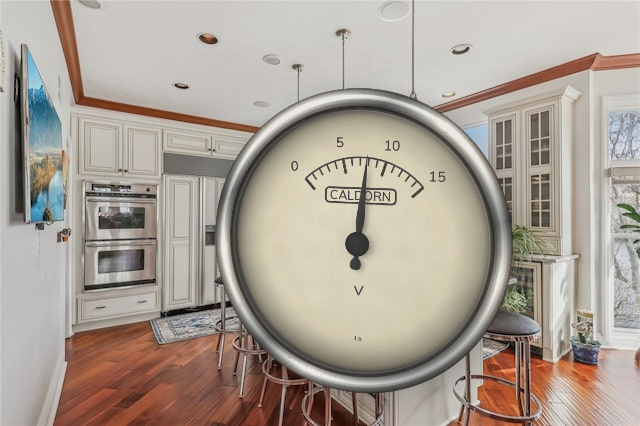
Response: 8 V
